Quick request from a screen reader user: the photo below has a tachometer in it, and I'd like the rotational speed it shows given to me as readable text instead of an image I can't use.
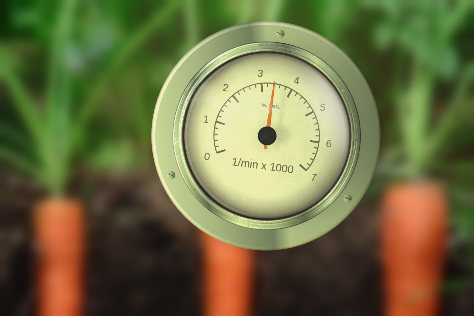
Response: 3400 rpm
